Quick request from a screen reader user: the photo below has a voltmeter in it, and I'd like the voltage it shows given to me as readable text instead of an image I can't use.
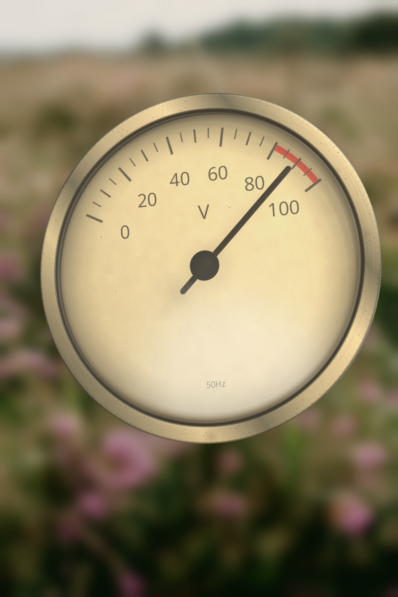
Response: 90 V
